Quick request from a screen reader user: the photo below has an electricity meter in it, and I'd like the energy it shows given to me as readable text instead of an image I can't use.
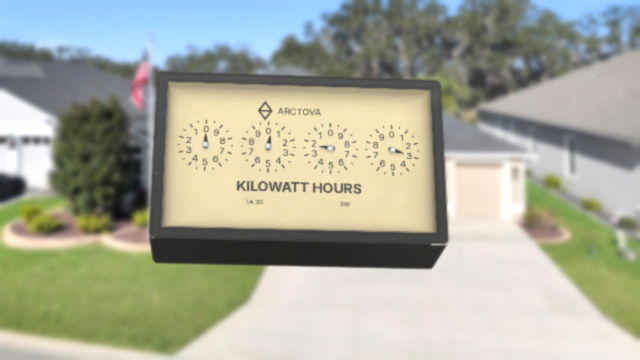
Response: 23 kWh
